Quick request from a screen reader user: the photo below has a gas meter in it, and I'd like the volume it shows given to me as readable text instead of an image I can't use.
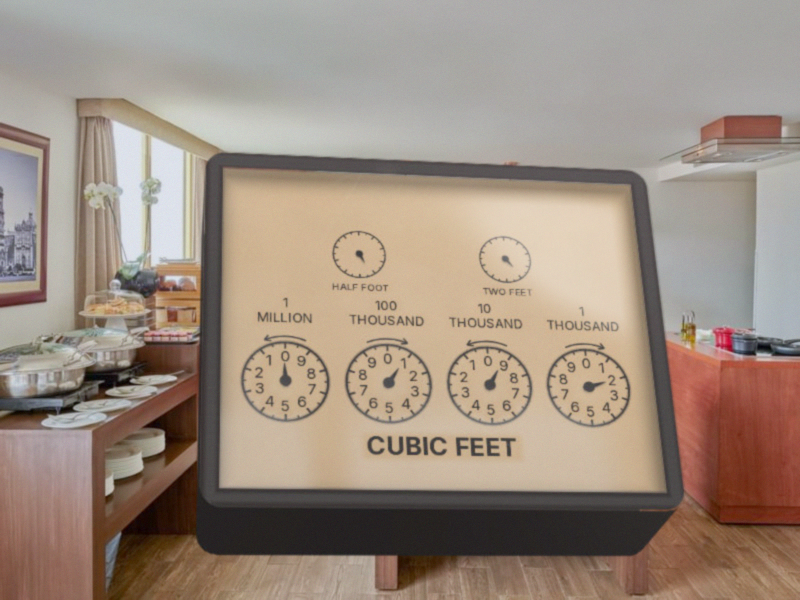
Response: 9200 ft³
